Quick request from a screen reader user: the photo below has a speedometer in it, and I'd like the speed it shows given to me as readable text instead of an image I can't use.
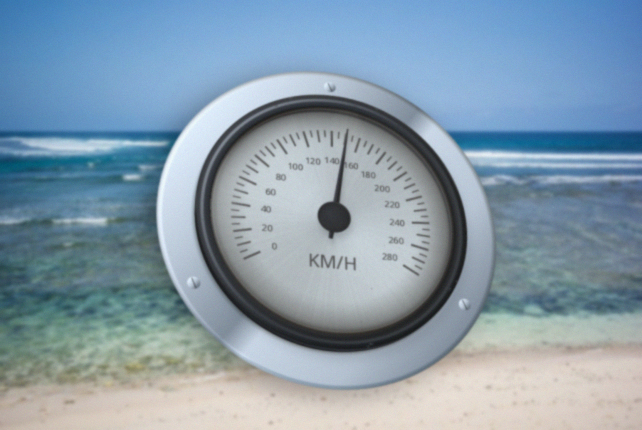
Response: 150 km/h
